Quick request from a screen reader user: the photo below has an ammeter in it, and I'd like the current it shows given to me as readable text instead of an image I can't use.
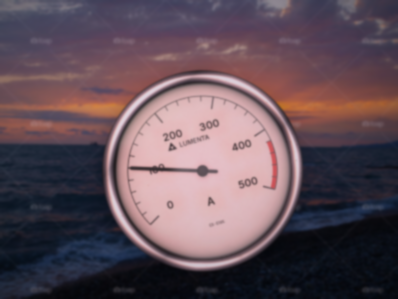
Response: 100 A
